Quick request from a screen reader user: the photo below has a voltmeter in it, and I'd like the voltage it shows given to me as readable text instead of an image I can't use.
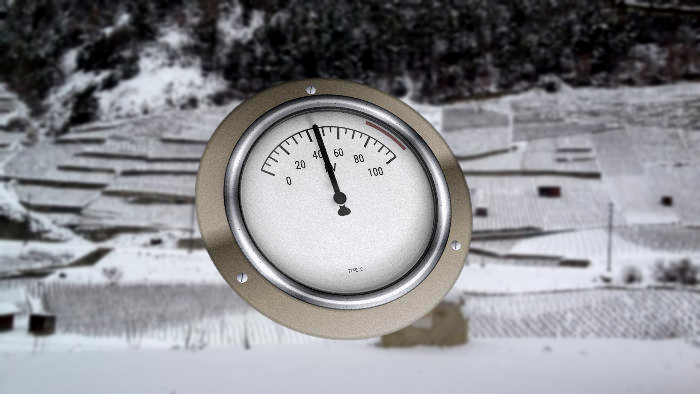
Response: 45 kV
